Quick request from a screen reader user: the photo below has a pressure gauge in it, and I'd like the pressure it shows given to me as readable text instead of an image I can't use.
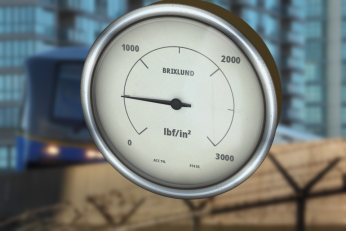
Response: 500 psi
